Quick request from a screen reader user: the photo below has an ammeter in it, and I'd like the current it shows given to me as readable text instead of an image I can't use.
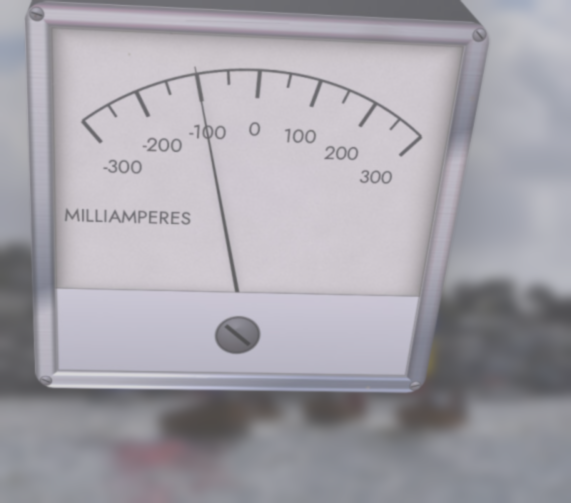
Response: -100 mA
